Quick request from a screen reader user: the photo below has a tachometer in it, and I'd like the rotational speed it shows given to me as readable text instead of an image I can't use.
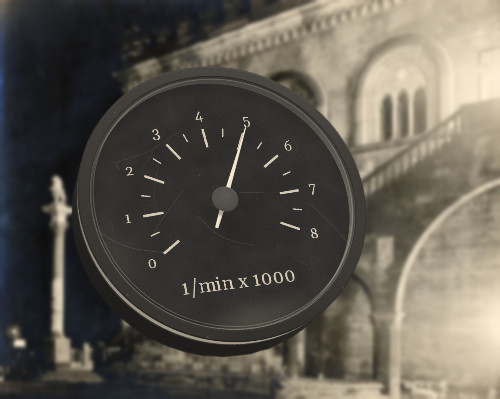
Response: 5000 rpm
